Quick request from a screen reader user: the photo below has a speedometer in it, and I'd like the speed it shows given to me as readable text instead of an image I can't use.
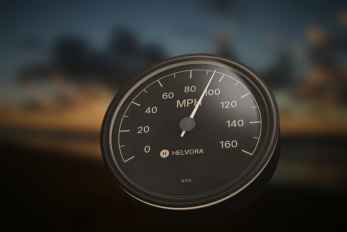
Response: 95 mph
